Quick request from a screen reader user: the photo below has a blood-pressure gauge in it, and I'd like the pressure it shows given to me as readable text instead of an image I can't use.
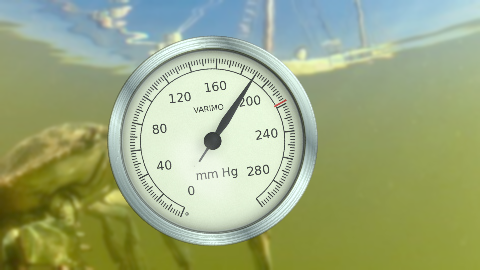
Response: 190 mmHg
